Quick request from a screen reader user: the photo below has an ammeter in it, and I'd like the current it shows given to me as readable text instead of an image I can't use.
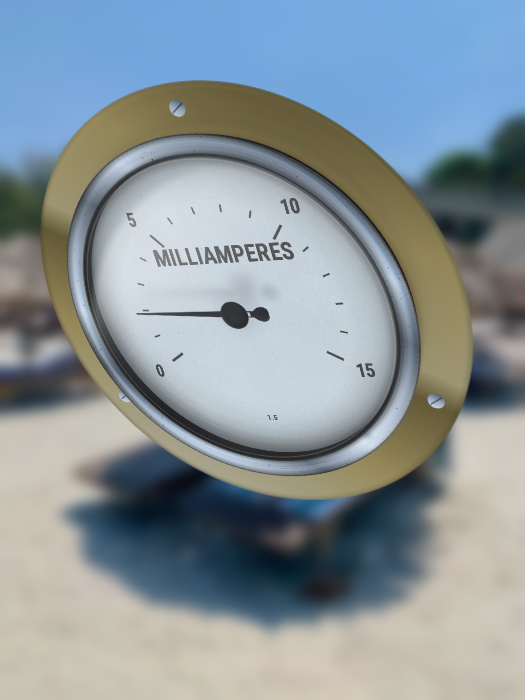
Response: 2 mA
